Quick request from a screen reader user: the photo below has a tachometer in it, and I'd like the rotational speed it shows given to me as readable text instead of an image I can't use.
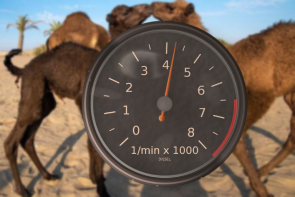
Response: 4250 rpm
